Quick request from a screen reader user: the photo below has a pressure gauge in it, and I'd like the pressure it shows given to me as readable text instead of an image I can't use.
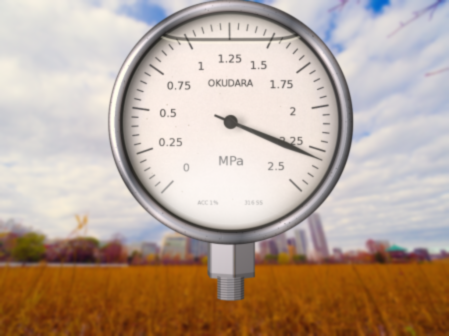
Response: 2.3 MPa
